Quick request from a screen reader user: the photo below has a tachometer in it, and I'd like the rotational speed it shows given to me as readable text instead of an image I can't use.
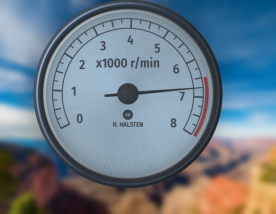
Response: 6750 rpm
